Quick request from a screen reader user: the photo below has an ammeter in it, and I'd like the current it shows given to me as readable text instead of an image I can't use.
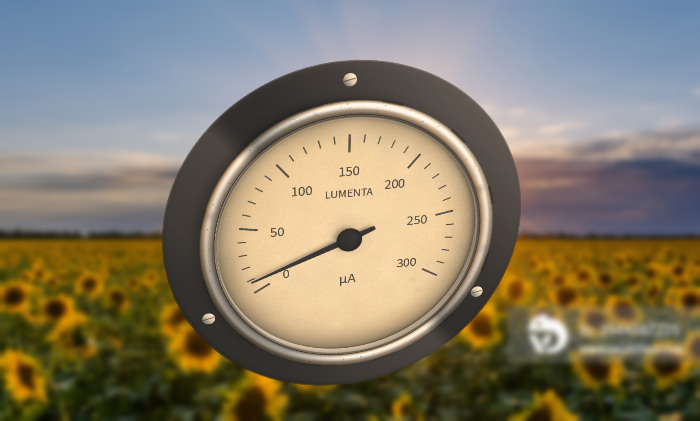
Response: 10 µA
